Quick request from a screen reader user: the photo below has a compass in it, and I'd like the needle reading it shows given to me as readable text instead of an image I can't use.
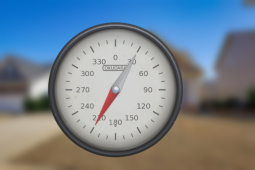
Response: 210 °
